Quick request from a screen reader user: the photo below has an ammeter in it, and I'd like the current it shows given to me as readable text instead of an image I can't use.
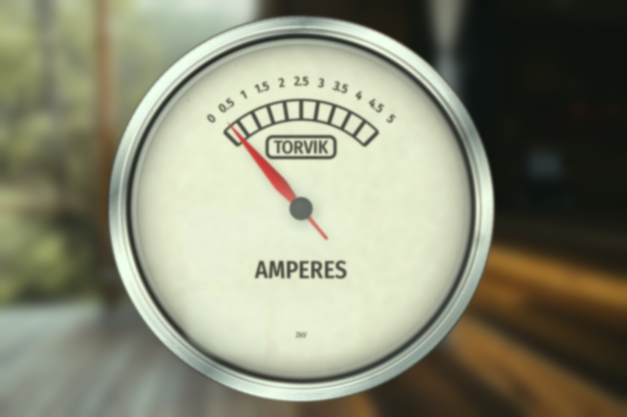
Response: 0.25 A
